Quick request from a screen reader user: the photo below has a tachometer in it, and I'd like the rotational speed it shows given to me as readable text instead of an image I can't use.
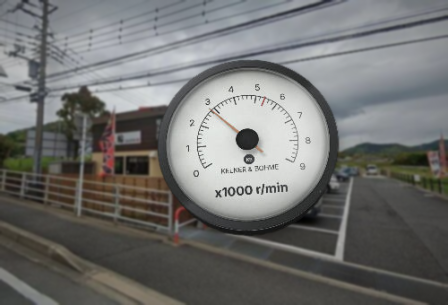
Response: 2800 rpm
